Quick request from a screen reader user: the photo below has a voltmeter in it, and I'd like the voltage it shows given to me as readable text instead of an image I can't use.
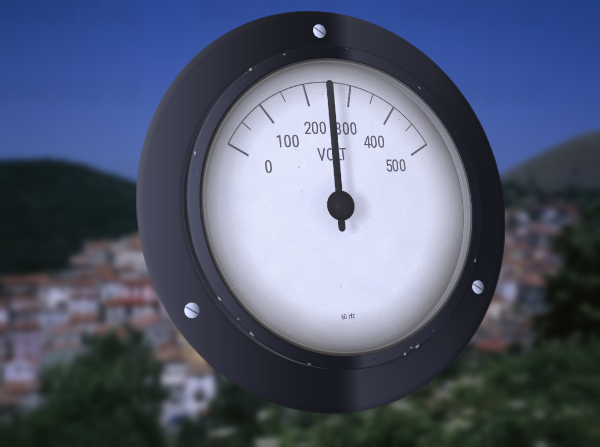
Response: 250 V
